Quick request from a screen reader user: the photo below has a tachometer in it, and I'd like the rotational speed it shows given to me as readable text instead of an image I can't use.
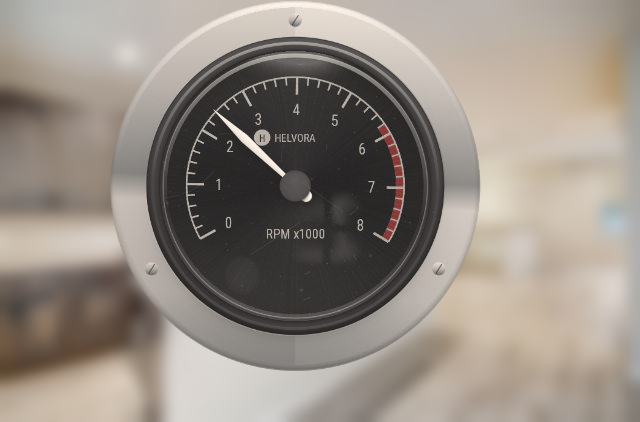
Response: 2400 rpm
